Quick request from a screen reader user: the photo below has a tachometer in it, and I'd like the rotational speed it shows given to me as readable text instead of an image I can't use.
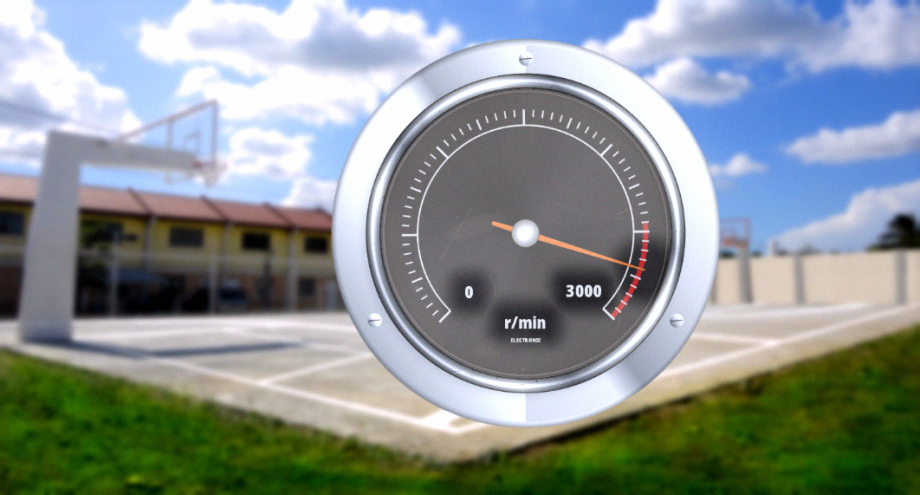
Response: 2700 rpm
